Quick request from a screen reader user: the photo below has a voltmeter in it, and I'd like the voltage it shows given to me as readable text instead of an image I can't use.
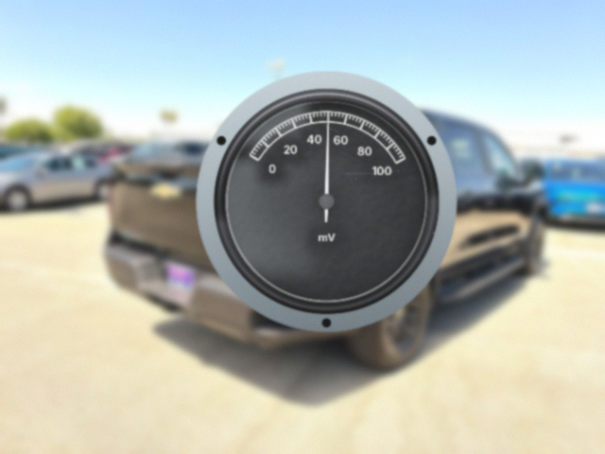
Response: 50 mV
